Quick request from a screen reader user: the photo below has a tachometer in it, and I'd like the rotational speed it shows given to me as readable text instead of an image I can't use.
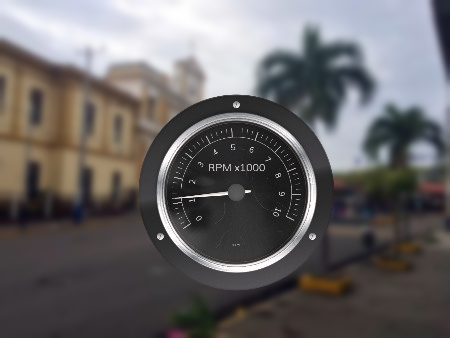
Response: 1200 rpm
